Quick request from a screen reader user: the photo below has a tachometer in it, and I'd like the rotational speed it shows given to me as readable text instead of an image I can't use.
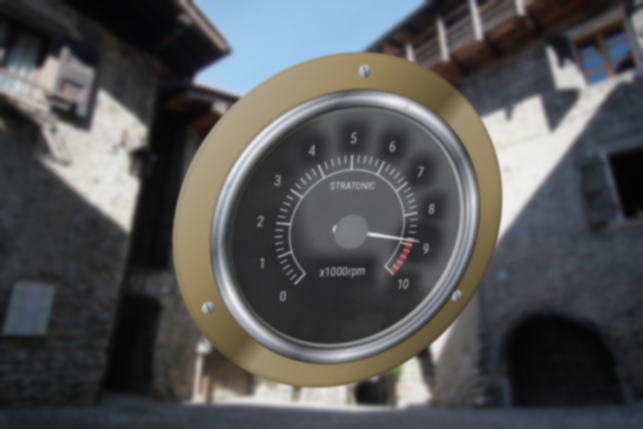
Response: 8800 rpm
